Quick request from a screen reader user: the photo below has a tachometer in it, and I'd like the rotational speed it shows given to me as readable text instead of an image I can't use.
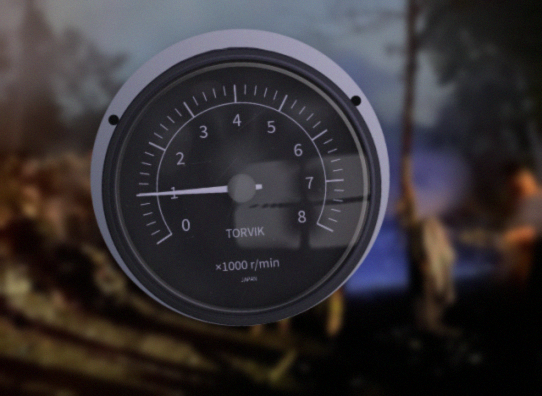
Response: 1000 rpm
